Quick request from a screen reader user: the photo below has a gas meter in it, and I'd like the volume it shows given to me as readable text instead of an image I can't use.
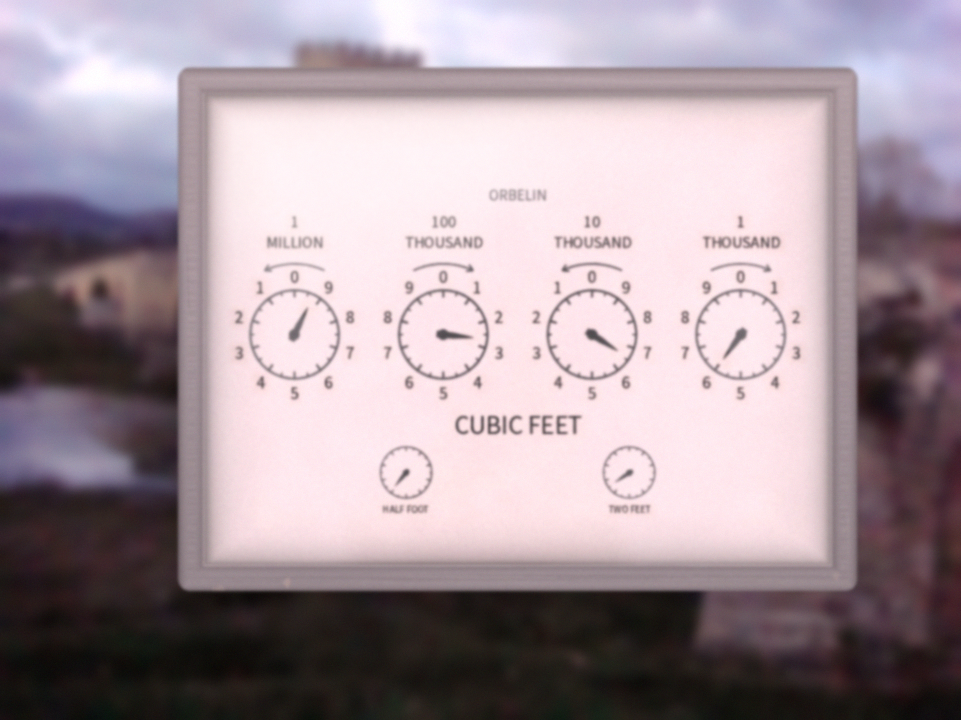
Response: 926600 ft³
